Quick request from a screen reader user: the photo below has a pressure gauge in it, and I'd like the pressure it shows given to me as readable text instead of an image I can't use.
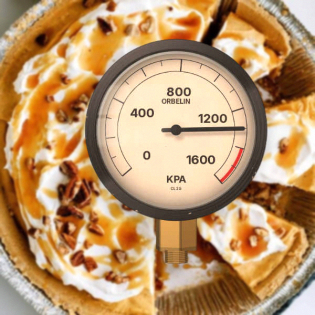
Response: 1300 kPa
